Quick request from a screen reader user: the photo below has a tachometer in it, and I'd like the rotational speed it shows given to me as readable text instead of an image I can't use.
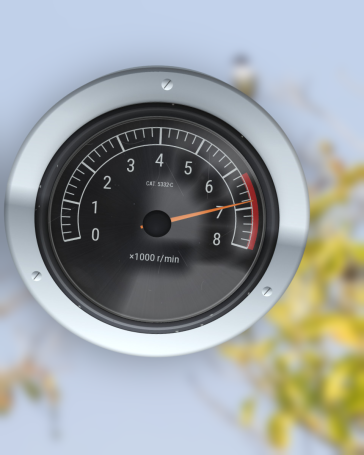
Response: 6800 rpm
